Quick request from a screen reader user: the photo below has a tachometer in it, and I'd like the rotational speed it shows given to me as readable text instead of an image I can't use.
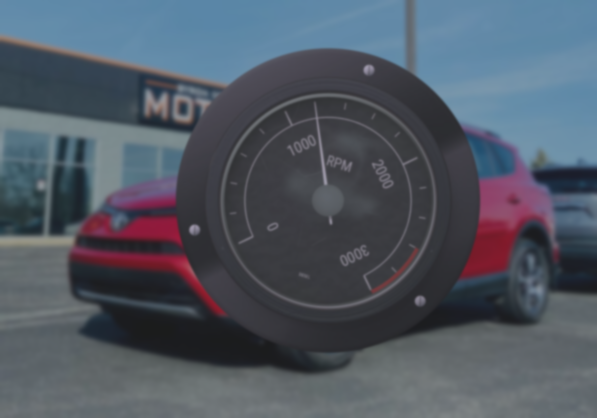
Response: 1200 rpm
